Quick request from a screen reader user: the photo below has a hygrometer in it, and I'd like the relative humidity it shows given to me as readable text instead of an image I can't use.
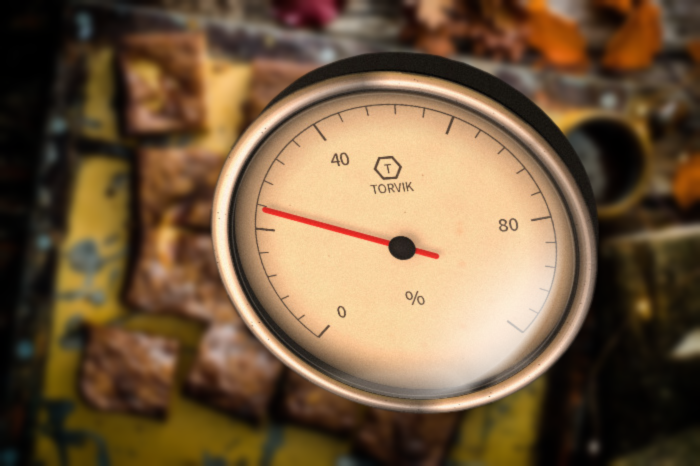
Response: 24 %
